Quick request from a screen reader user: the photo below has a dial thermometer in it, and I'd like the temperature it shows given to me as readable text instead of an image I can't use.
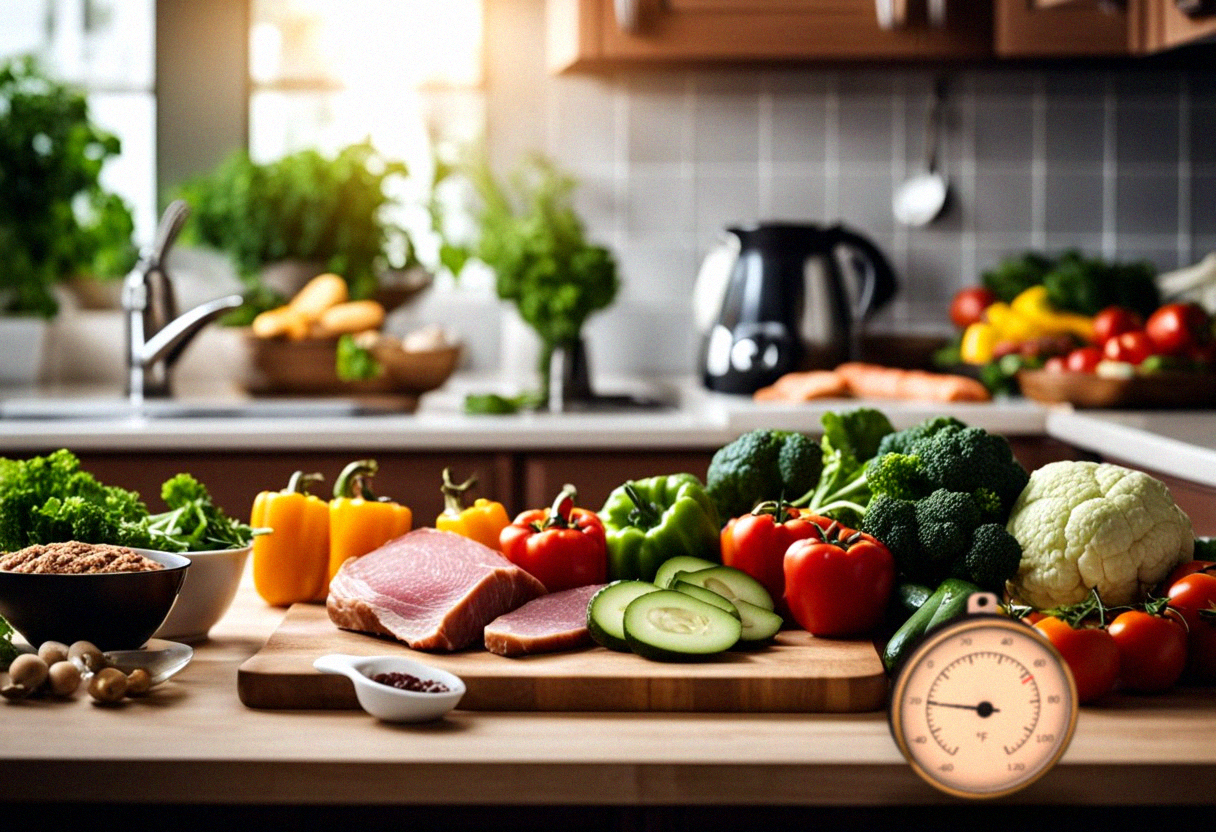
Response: -20 °F
